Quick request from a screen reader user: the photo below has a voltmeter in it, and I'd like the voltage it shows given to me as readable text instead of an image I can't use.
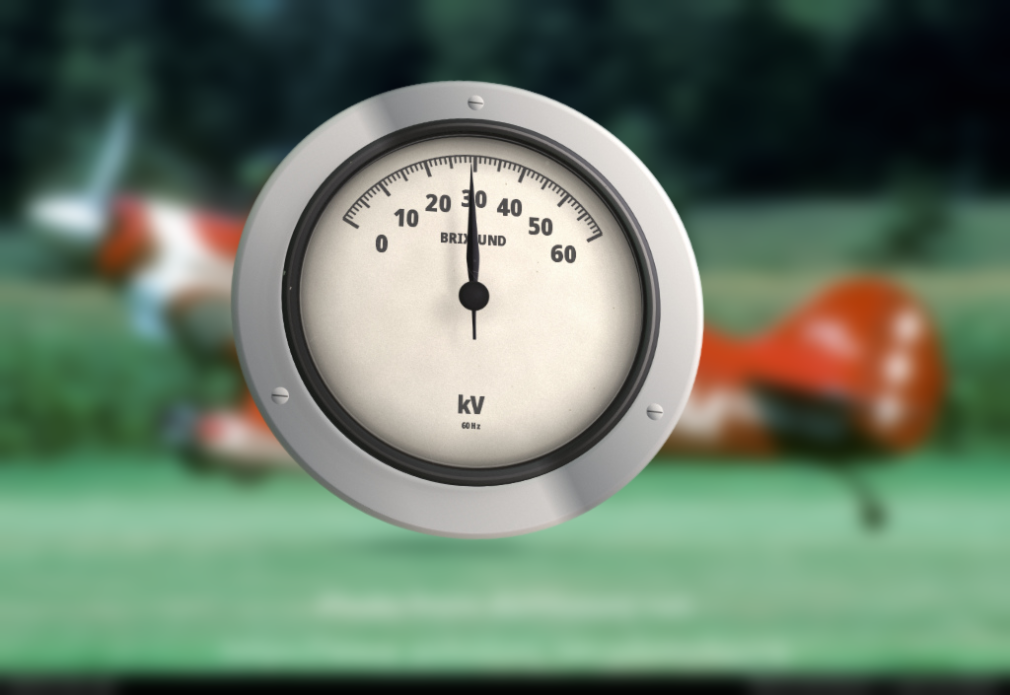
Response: 29 kV
